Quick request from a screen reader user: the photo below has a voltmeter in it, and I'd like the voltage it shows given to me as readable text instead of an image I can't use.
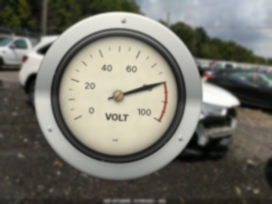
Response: 80 V
